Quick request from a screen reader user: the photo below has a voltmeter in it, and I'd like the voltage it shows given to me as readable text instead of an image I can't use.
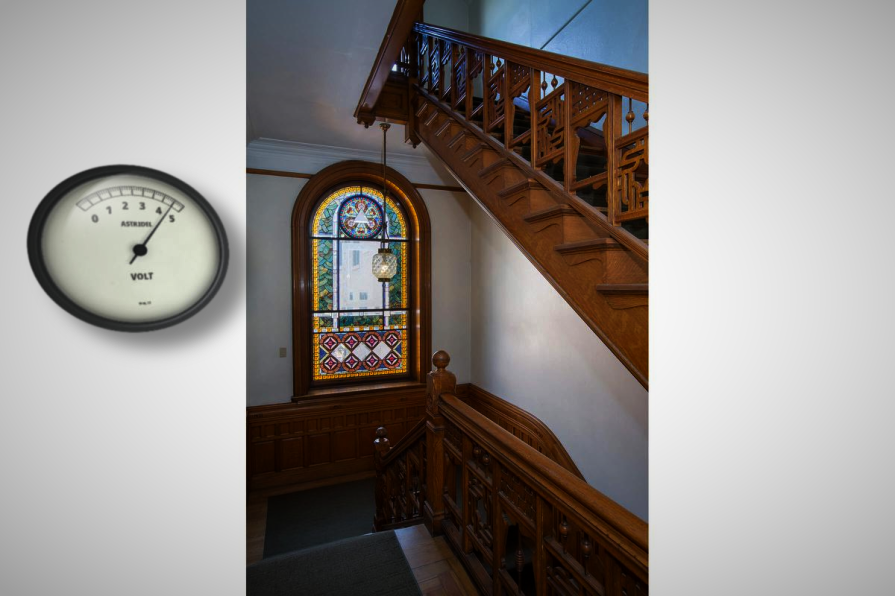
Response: 4.5 V
